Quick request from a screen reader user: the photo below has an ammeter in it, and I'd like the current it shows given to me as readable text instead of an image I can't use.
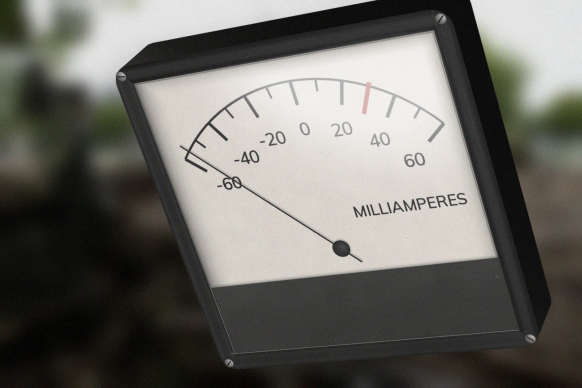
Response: -55 mA
